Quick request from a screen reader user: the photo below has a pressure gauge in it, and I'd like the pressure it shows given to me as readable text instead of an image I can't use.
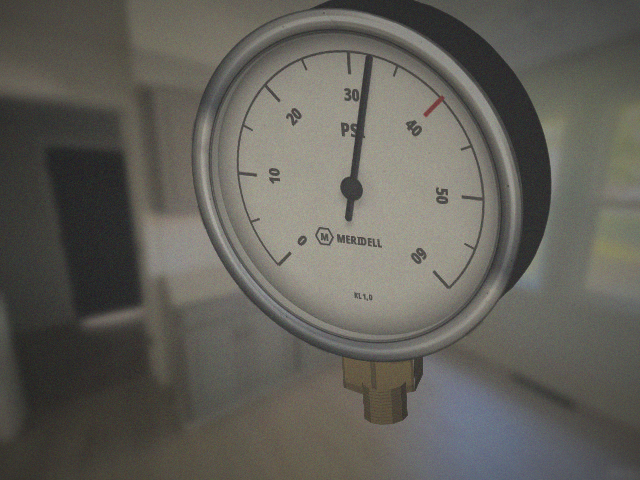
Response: 32.5 psi
